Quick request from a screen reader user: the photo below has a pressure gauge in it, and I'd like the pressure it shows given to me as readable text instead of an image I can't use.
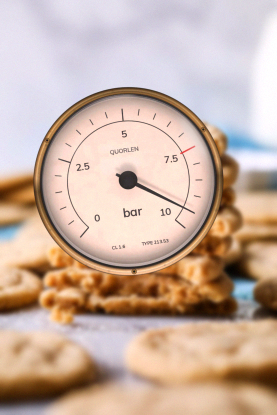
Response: 9.5 bar
